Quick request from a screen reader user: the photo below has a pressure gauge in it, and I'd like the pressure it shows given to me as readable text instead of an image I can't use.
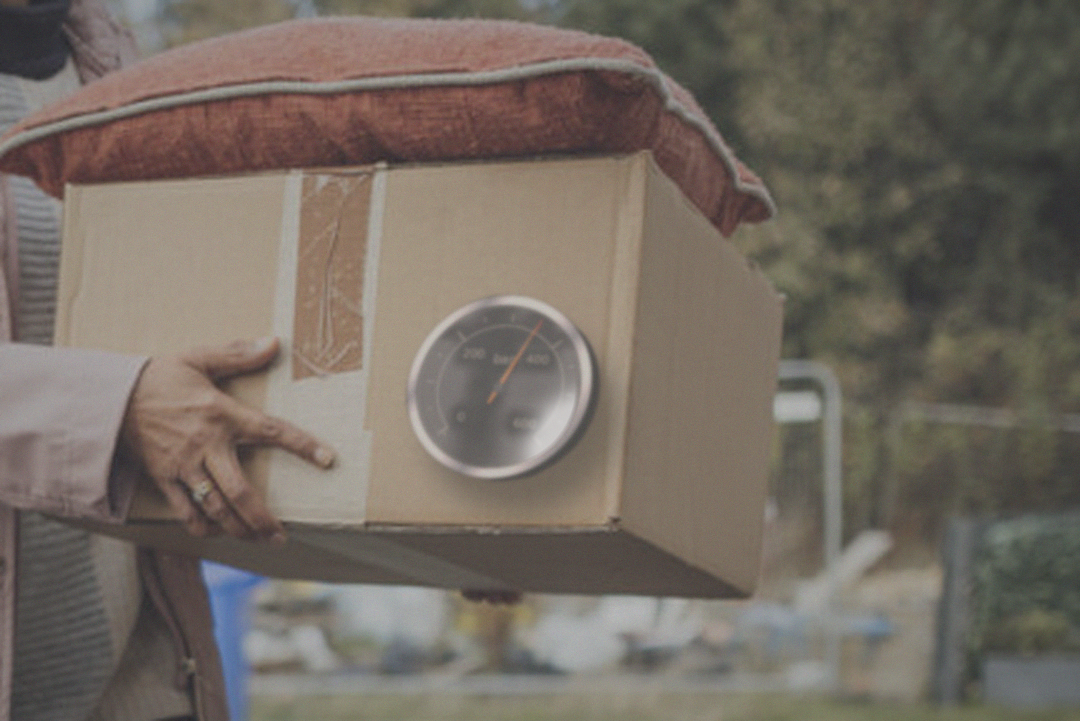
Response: 350 bar
